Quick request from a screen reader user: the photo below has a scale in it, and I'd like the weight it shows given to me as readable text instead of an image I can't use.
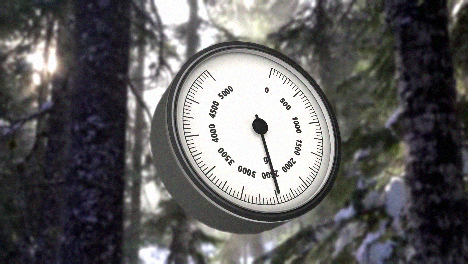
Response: 2500 g
